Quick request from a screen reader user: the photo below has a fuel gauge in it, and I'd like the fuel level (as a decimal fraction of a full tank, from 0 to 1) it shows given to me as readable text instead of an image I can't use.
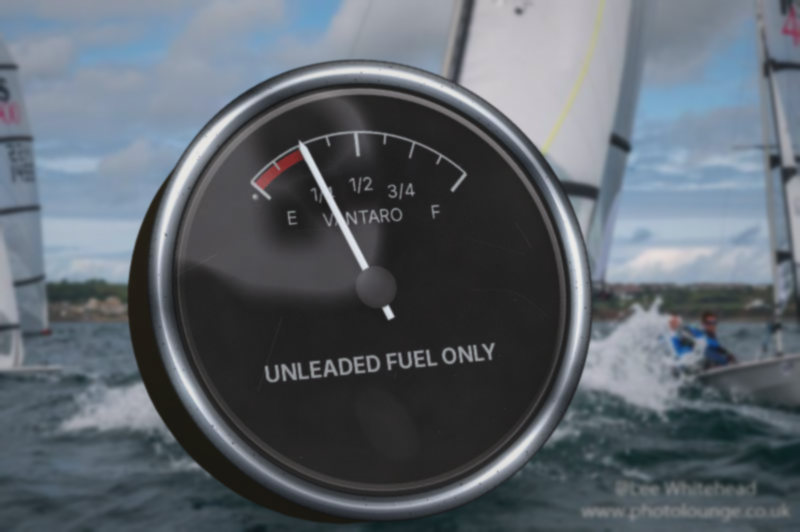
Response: 0.25
